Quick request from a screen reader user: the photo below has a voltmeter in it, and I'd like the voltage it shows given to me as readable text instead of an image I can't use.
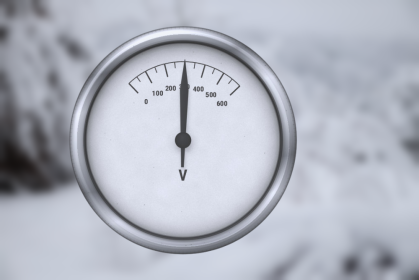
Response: 300 V
